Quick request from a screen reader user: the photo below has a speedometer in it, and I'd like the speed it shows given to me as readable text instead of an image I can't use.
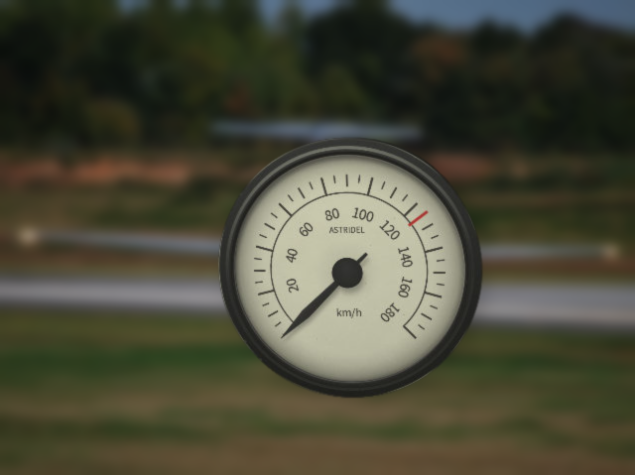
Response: 0 km/h
